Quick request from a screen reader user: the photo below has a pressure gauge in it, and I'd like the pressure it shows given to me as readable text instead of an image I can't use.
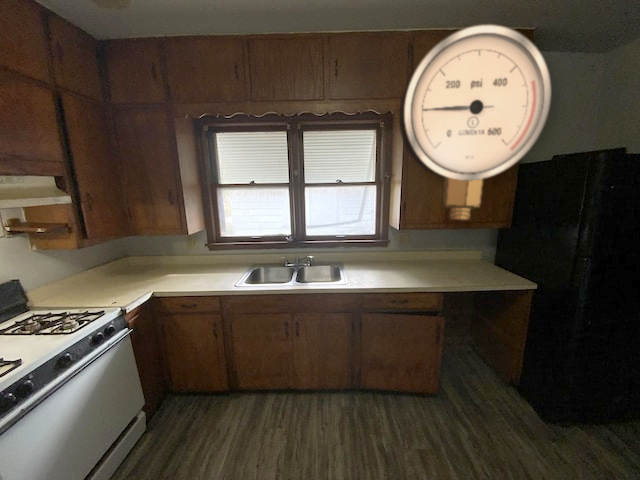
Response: 100 psi
